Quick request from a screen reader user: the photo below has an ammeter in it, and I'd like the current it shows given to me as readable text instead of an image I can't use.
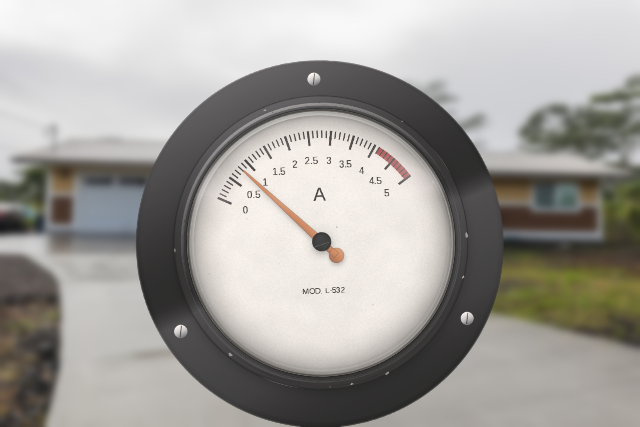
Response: 0.8 A
